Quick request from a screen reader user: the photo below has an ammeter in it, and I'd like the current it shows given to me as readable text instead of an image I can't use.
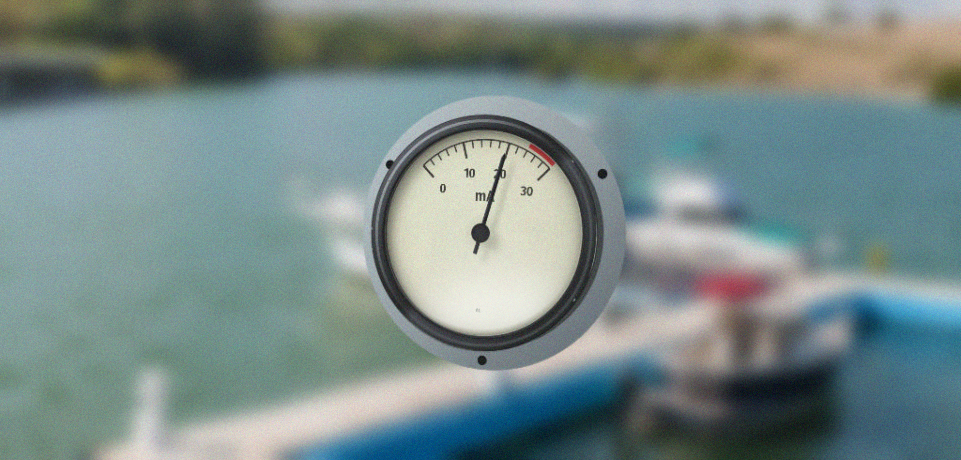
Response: 20 mA
